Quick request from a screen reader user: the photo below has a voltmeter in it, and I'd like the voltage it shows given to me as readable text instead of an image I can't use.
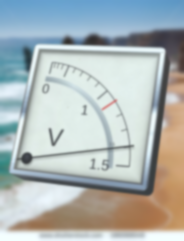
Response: 1.4 V
